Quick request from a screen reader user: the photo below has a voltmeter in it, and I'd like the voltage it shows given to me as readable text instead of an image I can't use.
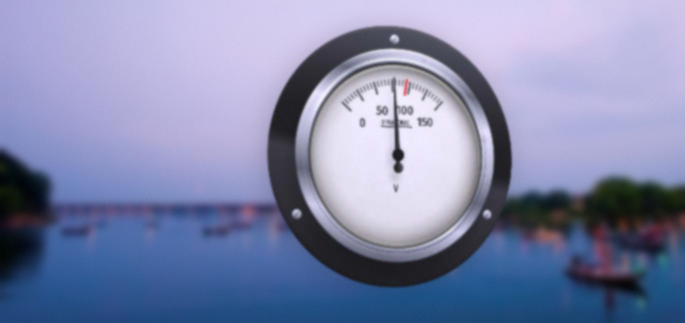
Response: 75 V
